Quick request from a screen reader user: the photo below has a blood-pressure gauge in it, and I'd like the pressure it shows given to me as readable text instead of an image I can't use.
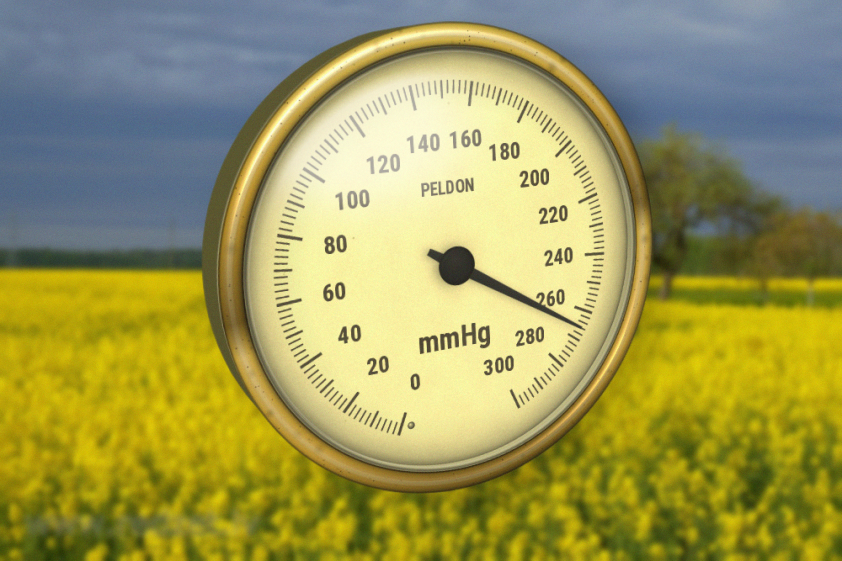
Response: 266 mmHg
